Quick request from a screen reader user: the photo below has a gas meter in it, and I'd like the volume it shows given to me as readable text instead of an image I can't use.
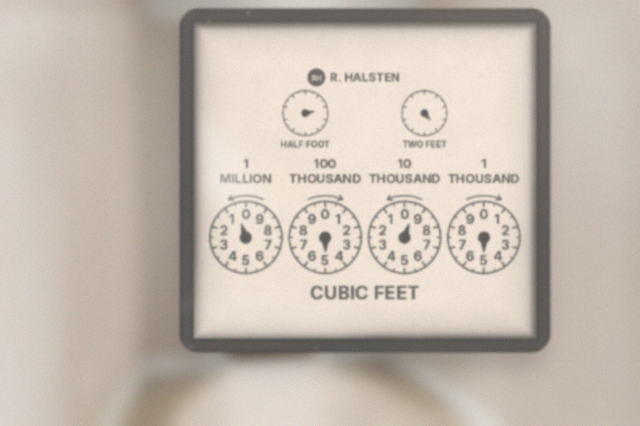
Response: 49500 ft³
